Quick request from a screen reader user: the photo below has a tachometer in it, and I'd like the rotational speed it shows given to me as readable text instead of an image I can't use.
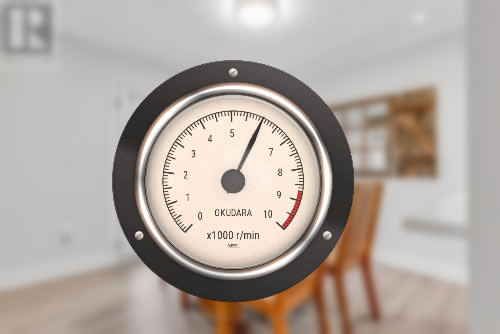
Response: 6000 rpm
